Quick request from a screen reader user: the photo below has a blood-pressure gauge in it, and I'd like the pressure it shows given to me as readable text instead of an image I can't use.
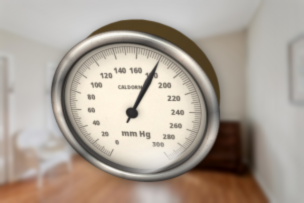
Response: 180 mmHg
